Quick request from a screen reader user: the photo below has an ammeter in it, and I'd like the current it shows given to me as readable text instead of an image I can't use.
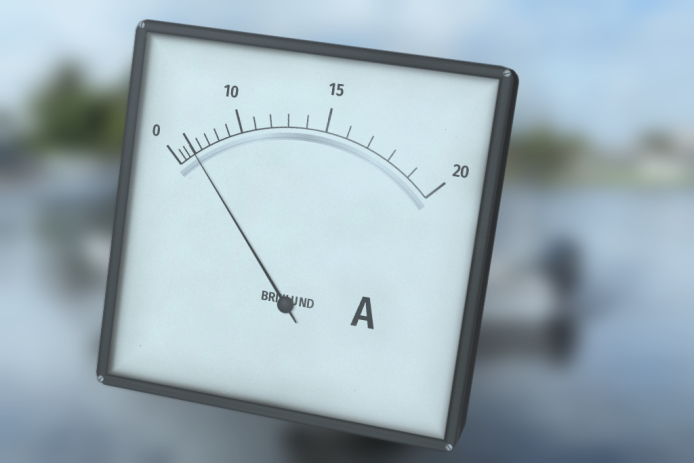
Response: 5 A
